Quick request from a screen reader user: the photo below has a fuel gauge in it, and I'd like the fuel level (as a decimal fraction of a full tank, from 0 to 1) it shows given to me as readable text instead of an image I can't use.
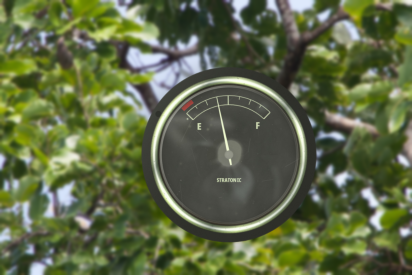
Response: 0.375
